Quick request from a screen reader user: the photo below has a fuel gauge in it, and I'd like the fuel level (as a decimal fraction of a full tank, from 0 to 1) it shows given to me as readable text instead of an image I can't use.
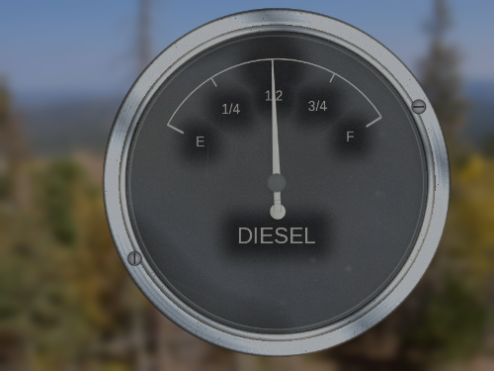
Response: 0.5
